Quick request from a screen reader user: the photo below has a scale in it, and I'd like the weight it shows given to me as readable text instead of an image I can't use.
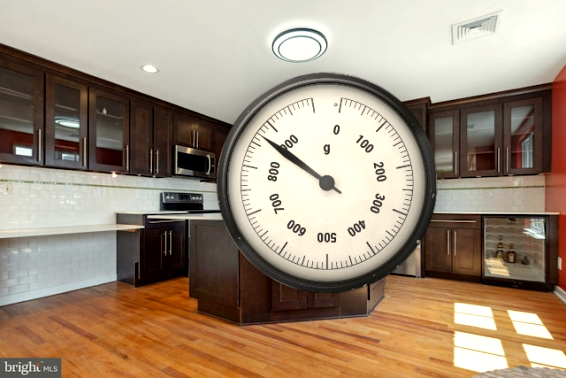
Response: 870 g
